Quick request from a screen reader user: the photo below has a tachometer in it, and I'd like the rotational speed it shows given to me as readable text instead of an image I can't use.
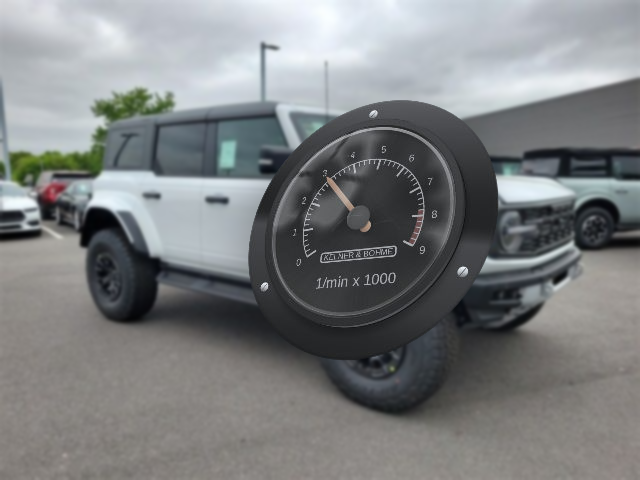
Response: 3000 rpm
